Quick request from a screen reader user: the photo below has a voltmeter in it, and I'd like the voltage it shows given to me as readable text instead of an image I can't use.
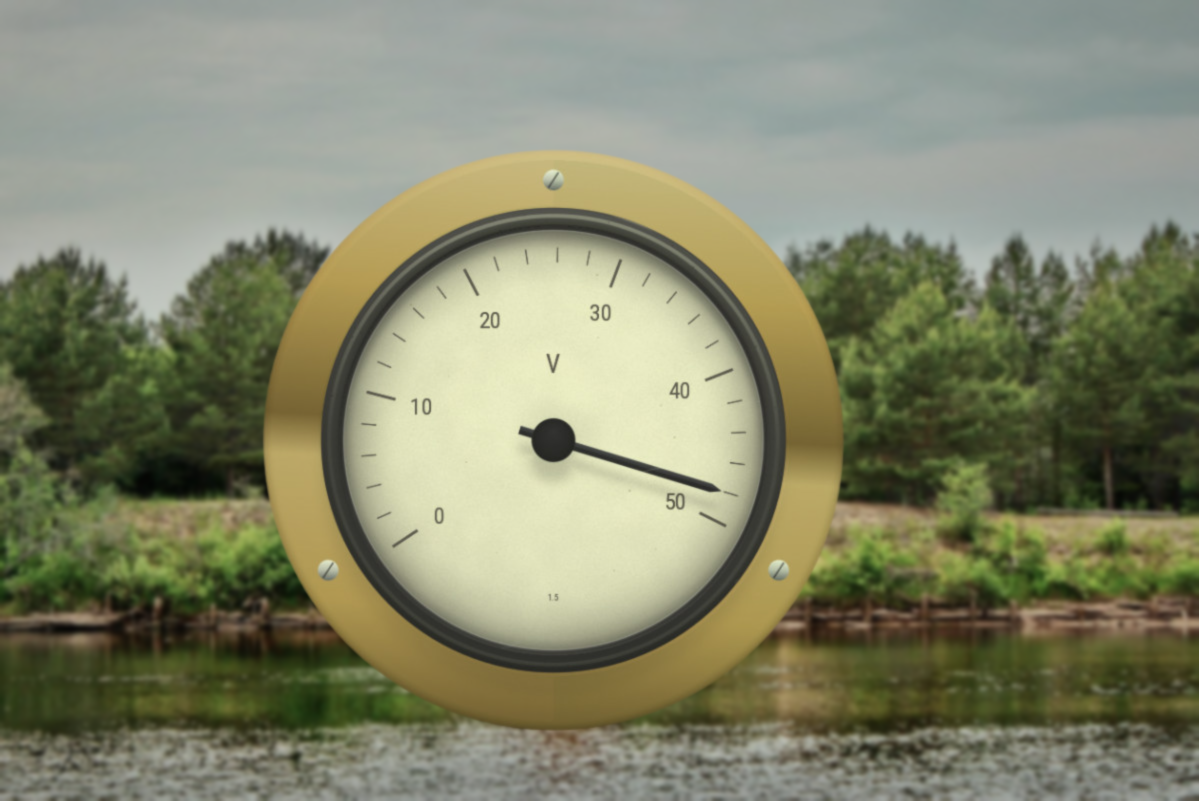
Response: 48 V
